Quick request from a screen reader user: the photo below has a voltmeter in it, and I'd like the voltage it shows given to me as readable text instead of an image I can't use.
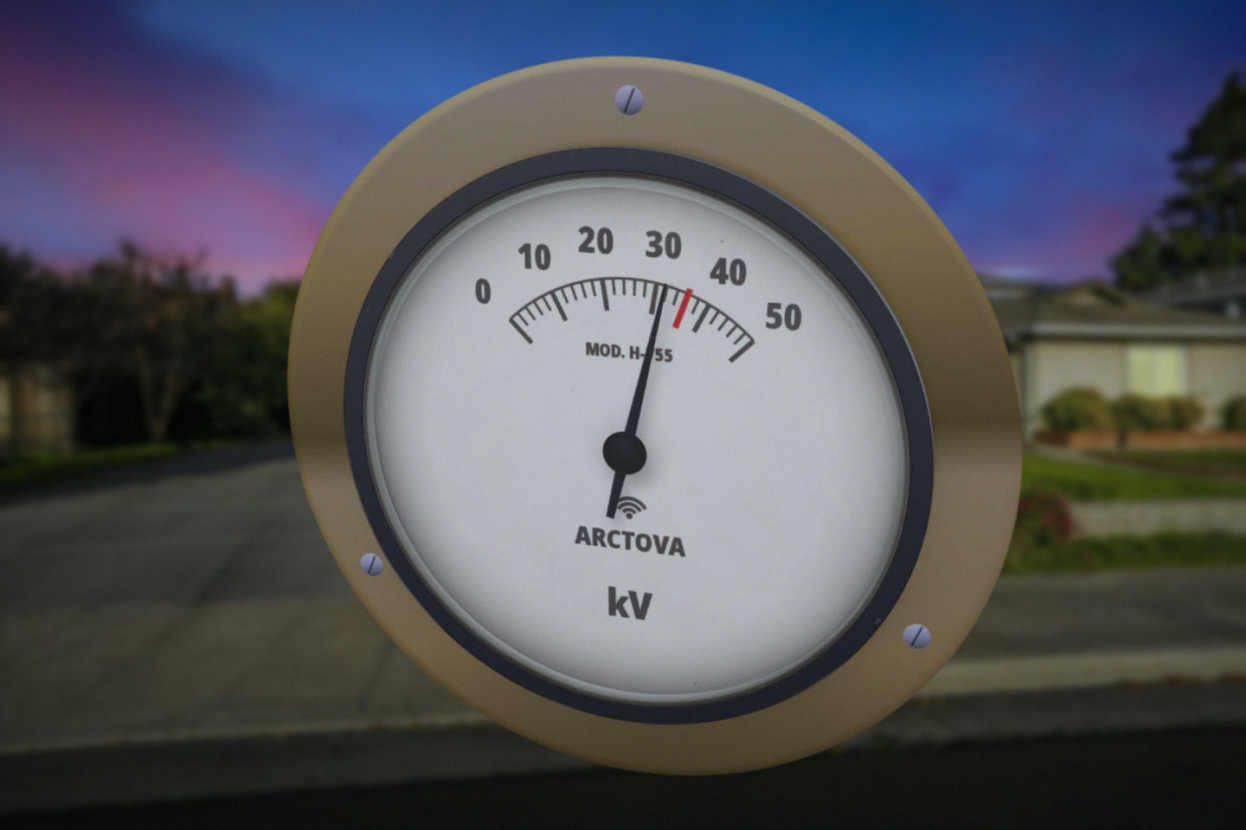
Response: 32 kV
